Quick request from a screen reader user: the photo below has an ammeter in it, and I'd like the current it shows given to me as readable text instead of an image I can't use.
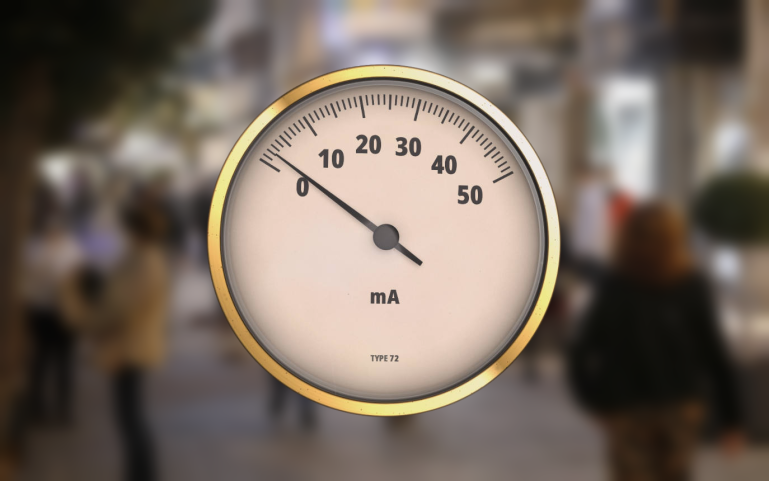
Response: 2 mA
